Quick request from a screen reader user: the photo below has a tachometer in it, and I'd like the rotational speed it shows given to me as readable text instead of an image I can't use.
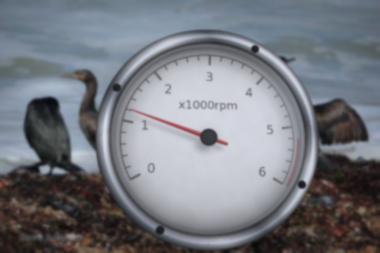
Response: 1200 rpm
